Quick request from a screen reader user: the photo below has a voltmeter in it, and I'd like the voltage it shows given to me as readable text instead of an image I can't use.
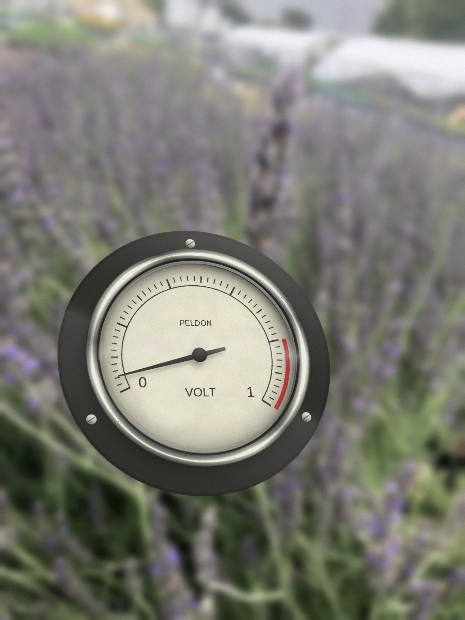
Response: 0.04 V
